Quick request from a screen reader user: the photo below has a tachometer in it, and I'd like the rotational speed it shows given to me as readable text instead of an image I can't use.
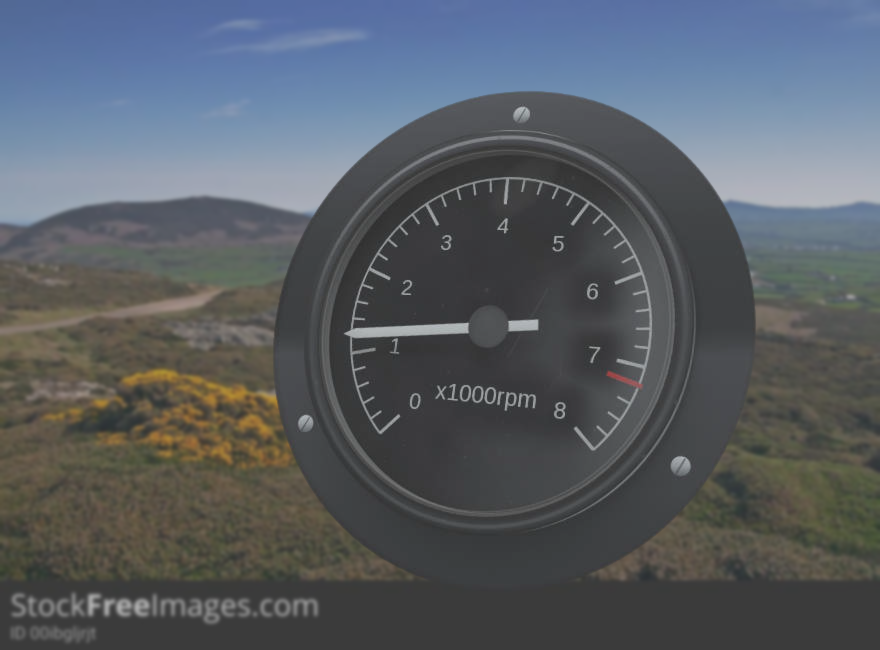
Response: 1200 rpm
